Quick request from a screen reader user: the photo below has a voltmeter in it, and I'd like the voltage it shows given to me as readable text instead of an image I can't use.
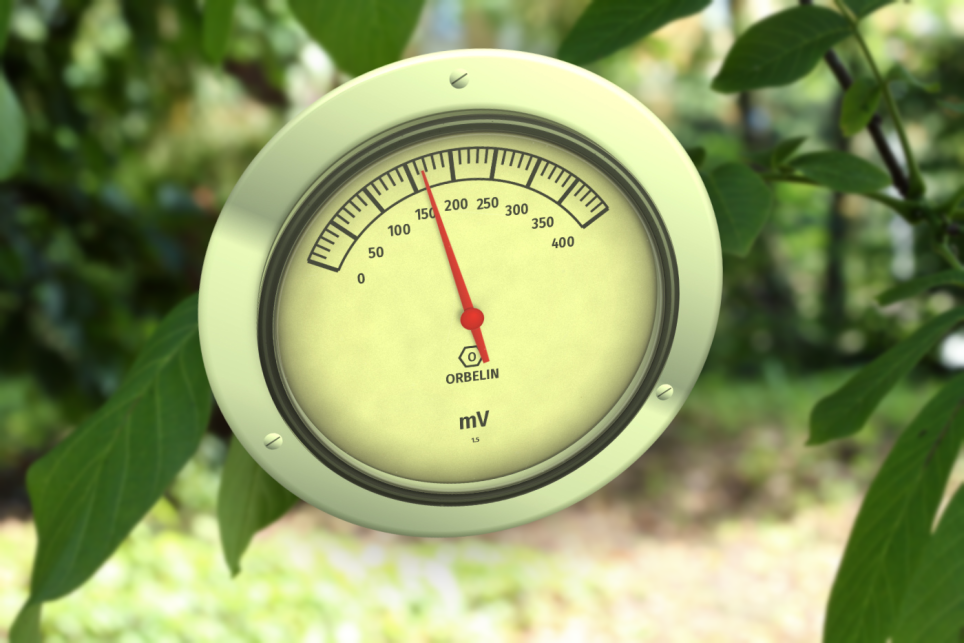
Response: 165 mV
